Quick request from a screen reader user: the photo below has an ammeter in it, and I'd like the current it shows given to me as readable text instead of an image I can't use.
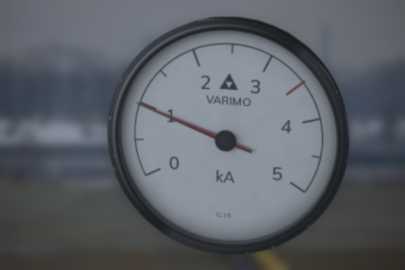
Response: 1 kA
